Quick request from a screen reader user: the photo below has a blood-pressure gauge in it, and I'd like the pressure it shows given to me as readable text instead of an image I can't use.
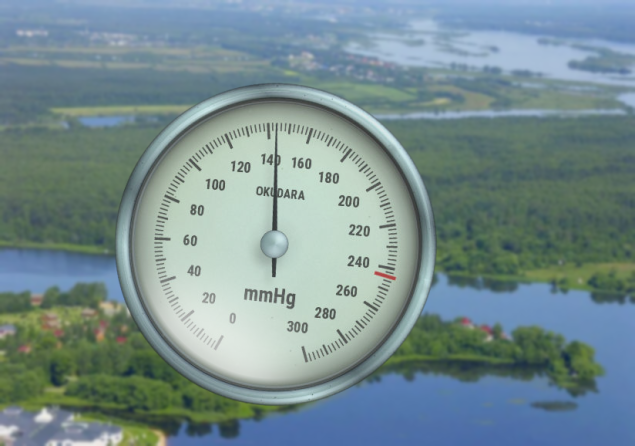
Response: 144 mmHg
